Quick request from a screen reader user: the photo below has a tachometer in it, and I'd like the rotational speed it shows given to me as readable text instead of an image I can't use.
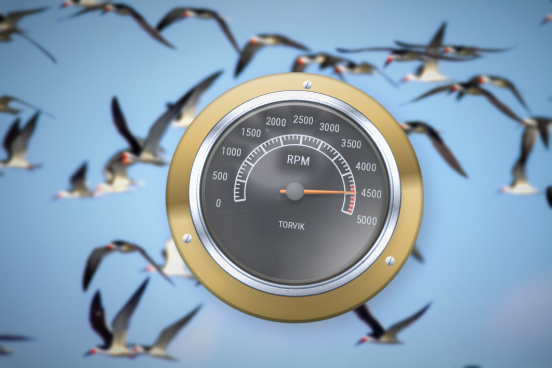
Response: 4500 rpm
